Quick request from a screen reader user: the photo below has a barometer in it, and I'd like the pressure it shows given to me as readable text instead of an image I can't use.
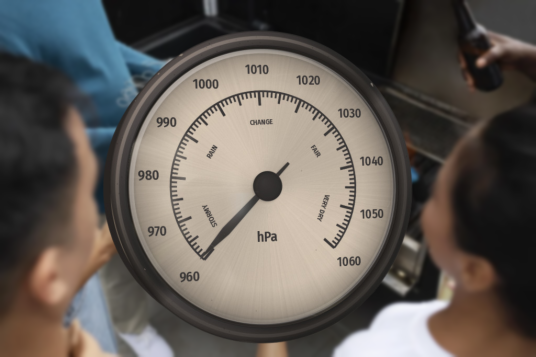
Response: 961 hPa
